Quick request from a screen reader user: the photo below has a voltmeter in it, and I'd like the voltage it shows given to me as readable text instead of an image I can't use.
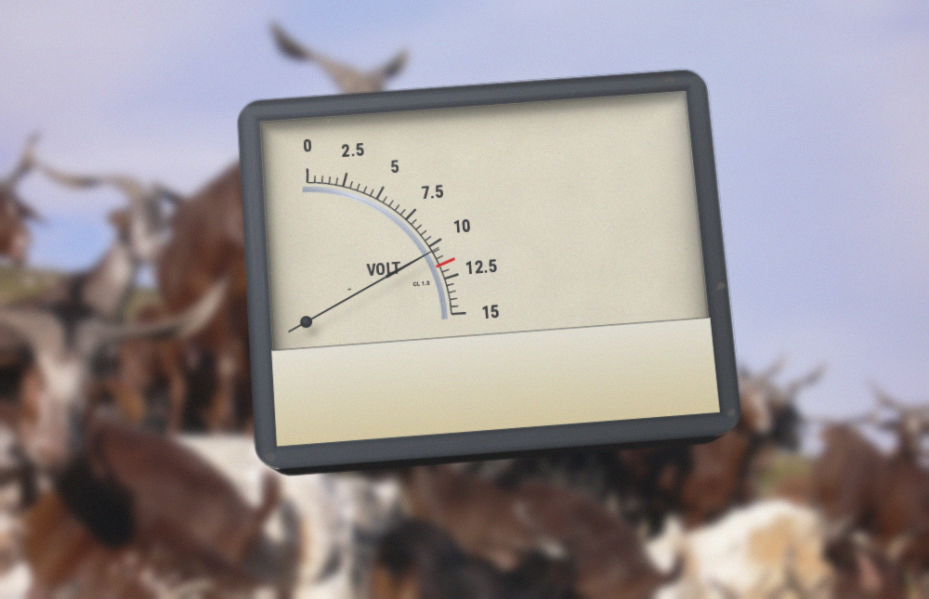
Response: 10.5 V
